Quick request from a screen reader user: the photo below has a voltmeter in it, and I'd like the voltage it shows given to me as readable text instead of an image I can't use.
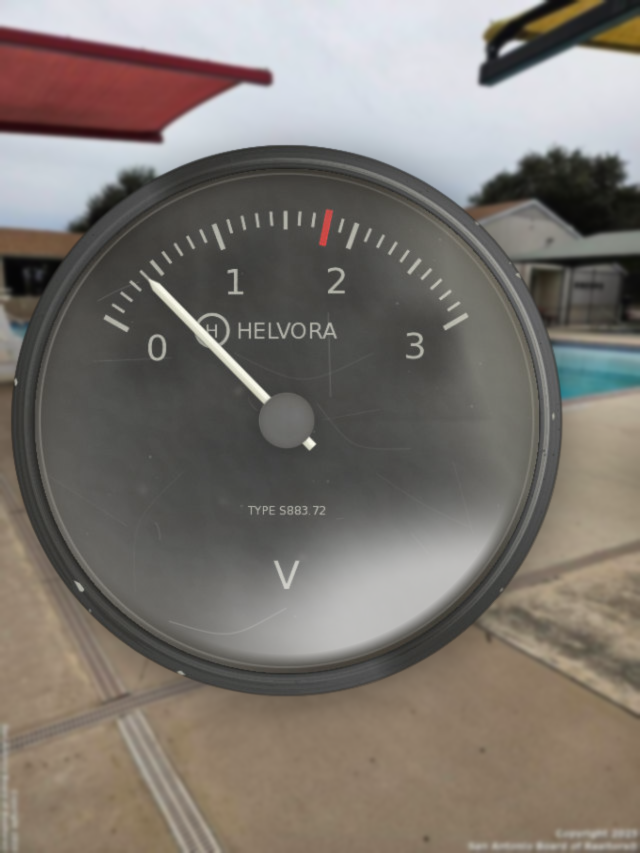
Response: 0.4 V
